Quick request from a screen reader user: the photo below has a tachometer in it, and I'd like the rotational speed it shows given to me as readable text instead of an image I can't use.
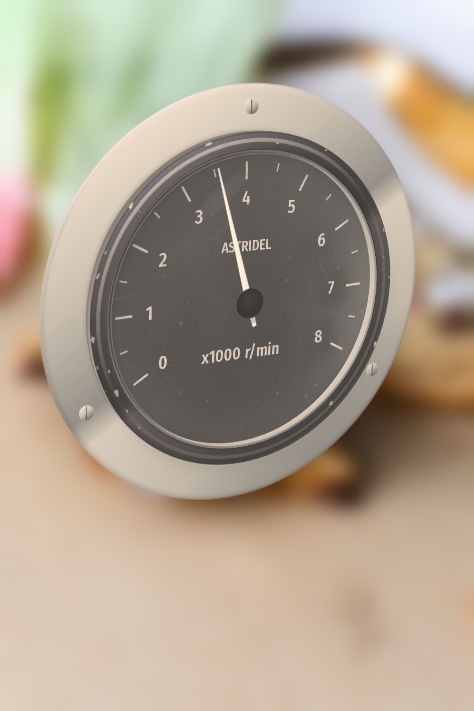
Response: 3500 rpm
